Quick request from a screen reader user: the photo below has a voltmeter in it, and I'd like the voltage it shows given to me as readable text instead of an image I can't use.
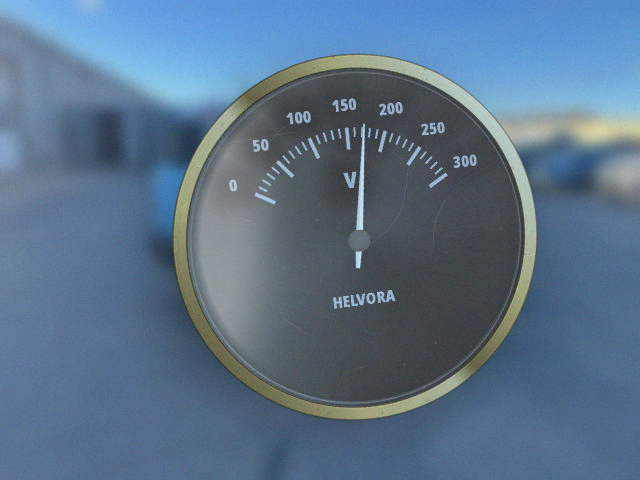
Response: 170 V
